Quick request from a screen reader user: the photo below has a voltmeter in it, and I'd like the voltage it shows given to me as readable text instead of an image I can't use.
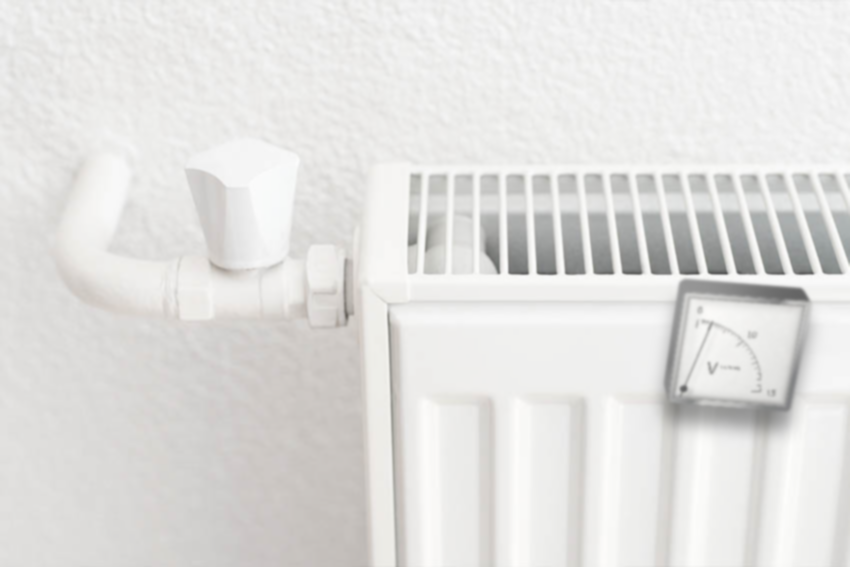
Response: 5 V
